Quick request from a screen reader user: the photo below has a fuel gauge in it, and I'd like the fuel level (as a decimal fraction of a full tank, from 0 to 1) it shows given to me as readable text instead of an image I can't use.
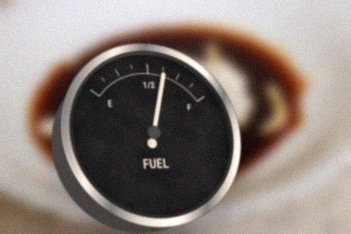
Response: 0.625
